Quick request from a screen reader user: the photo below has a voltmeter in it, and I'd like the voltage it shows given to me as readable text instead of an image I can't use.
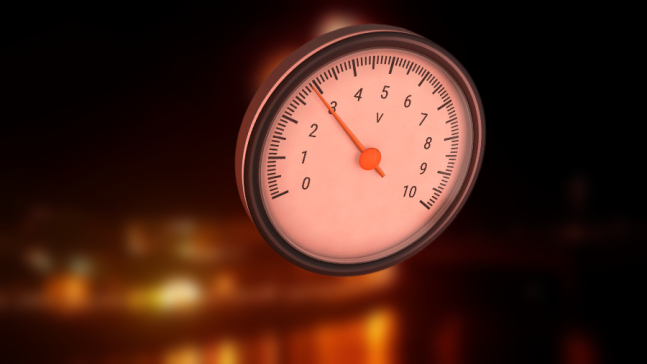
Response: 2.9 V
